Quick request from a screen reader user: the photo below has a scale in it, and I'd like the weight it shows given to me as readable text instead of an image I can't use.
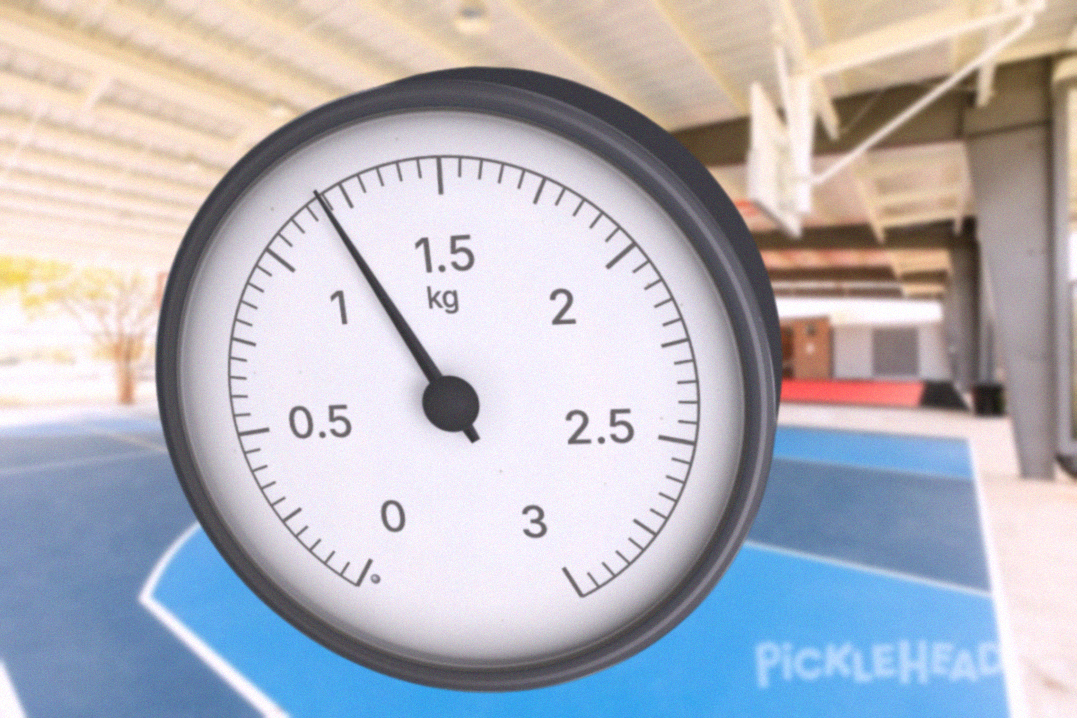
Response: 1.2 kg
